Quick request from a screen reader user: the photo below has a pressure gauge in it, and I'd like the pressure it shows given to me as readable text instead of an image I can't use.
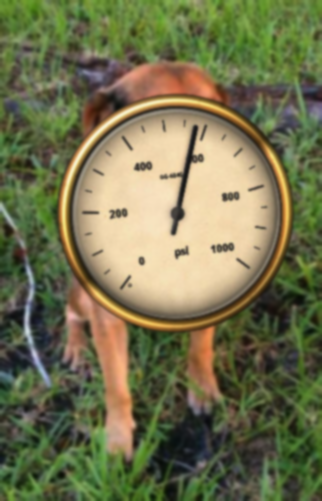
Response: 575 psi
